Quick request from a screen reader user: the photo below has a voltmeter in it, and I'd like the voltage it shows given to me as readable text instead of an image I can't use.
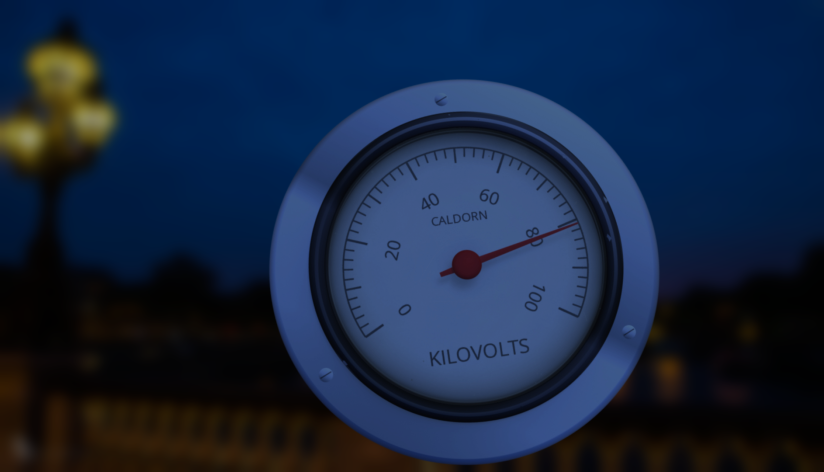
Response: 81 kV
